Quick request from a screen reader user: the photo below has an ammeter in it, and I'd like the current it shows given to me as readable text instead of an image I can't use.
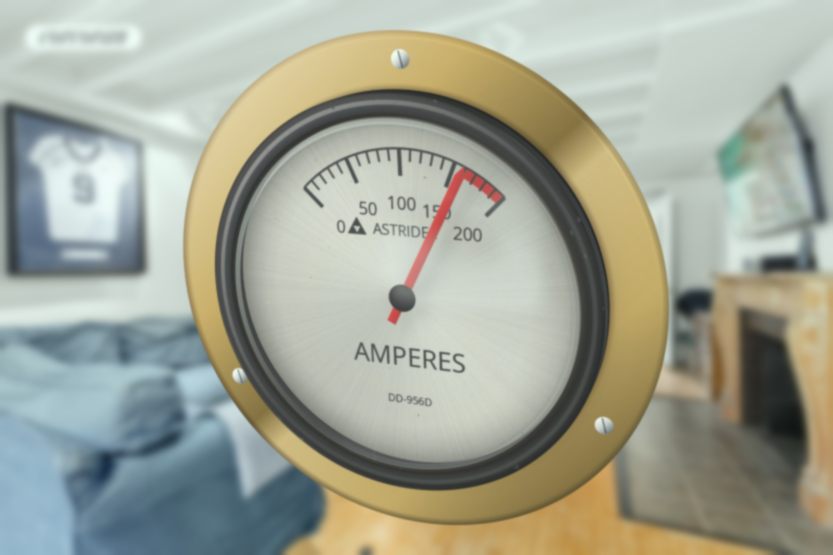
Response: 160 A
